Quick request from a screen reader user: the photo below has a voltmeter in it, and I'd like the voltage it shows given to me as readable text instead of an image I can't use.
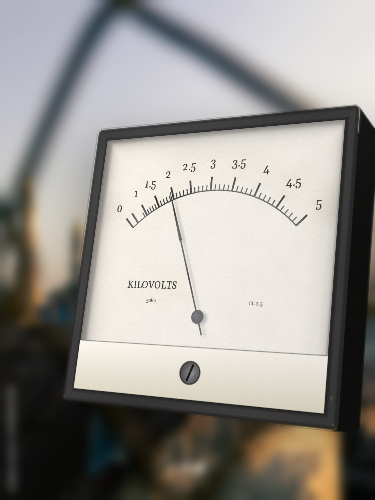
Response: 2 kV
